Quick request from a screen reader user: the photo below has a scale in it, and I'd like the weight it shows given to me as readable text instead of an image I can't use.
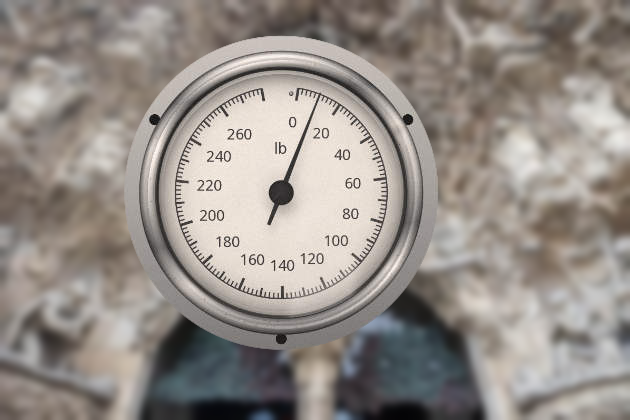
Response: 10 lb
